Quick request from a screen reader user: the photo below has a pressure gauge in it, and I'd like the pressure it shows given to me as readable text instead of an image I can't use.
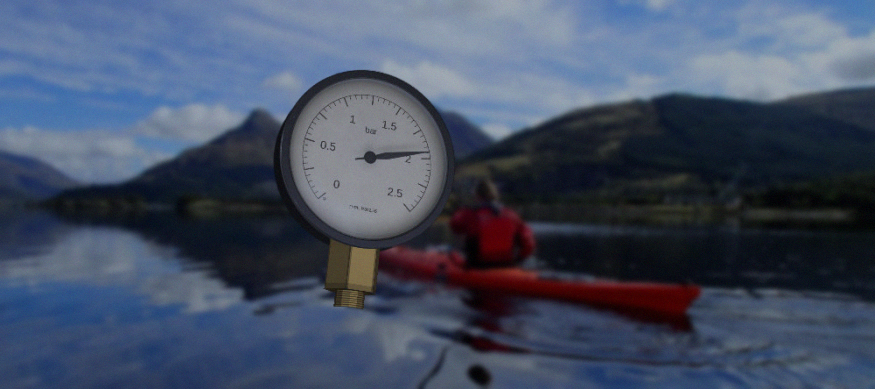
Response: 1.95 bar
